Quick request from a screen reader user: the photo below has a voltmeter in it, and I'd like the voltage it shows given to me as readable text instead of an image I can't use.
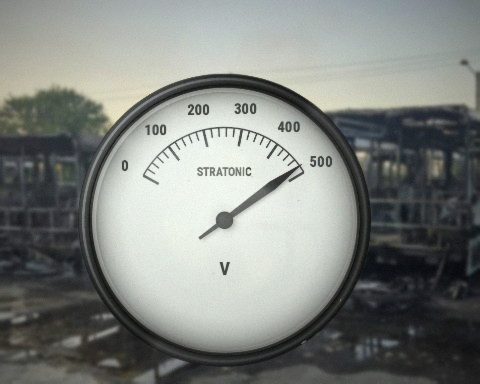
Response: 480 V
